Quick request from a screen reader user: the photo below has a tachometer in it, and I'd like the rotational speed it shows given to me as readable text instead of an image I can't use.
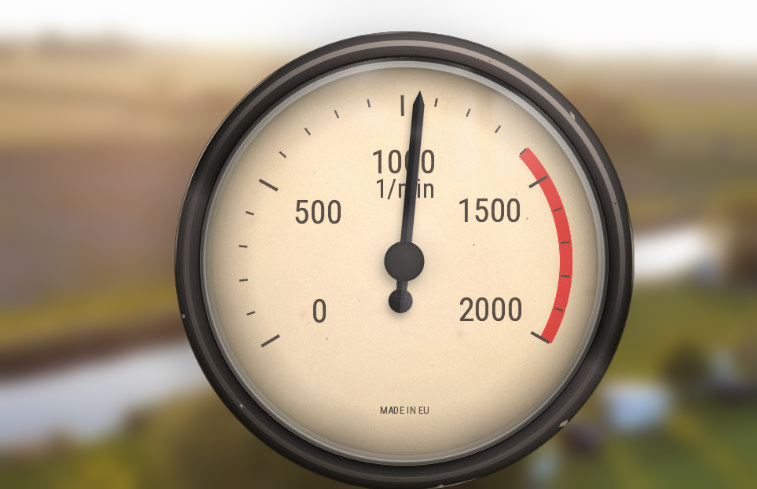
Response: 1050 rpm
